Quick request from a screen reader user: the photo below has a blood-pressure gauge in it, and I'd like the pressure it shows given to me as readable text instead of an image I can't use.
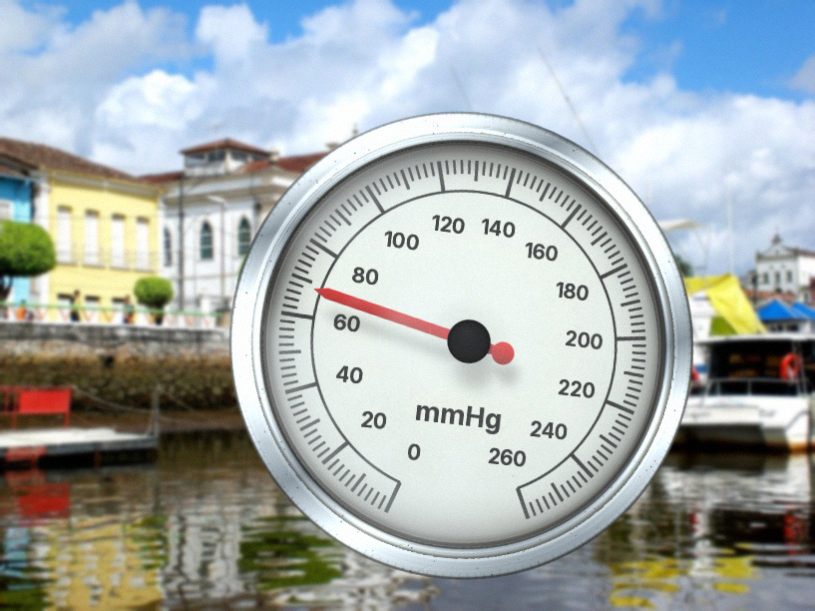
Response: 68 mmHg
